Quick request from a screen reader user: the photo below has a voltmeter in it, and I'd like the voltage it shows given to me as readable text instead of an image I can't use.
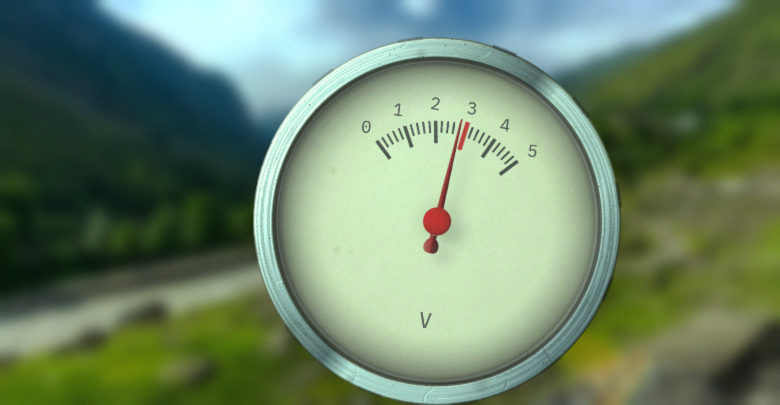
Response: 2.8 V
